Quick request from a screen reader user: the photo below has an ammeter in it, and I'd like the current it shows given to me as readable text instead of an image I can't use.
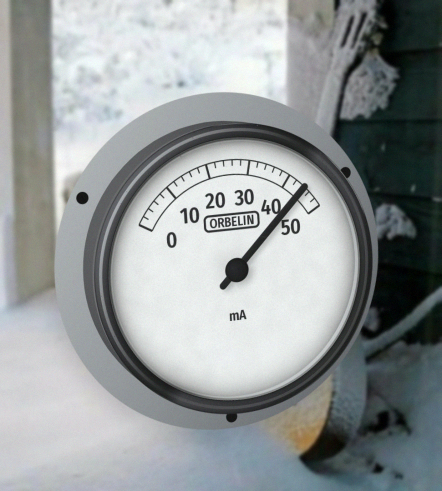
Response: 44 mA
